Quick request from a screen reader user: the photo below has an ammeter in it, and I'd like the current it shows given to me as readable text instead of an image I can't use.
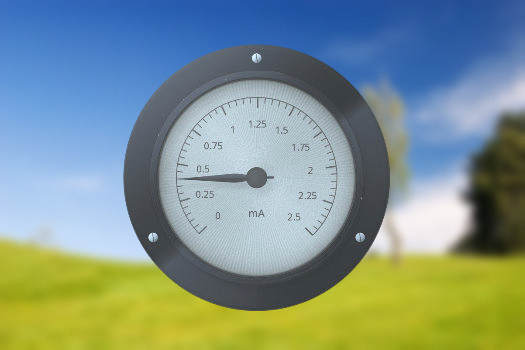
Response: 0.4 mA
